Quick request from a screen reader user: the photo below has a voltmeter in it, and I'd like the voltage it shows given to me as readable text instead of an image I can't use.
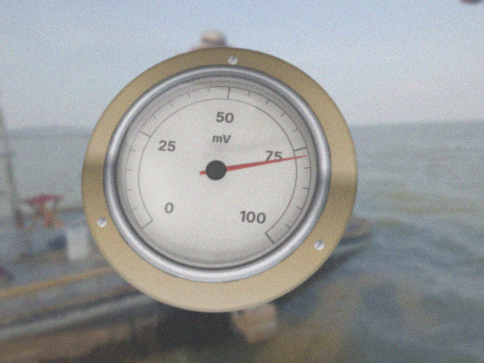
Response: 77.5 mV
